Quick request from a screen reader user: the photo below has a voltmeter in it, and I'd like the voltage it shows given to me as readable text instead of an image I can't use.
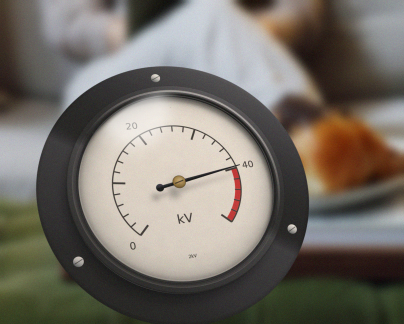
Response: 40 kV
